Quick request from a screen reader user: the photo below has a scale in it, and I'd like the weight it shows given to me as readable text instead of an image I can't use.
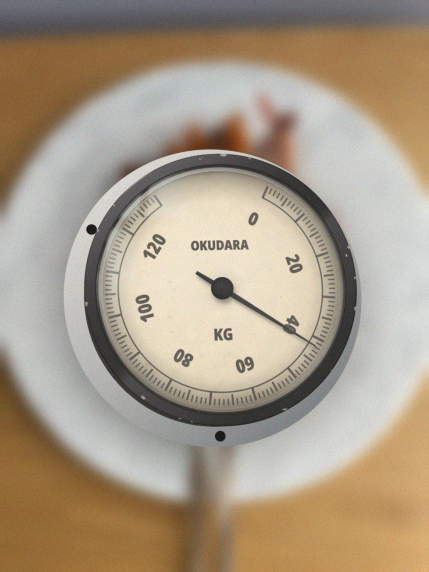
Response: 42 kg
